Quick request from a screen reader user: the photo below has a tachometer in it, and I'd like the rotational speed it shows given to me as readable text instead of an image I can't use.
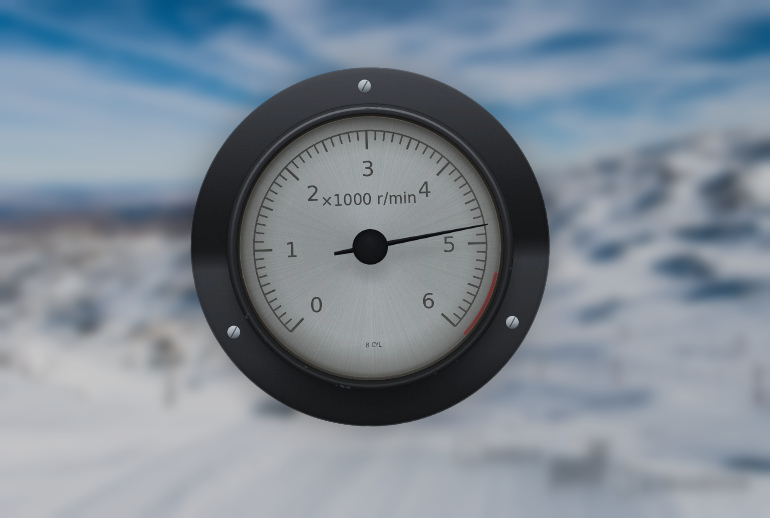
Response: 4800 rpm
